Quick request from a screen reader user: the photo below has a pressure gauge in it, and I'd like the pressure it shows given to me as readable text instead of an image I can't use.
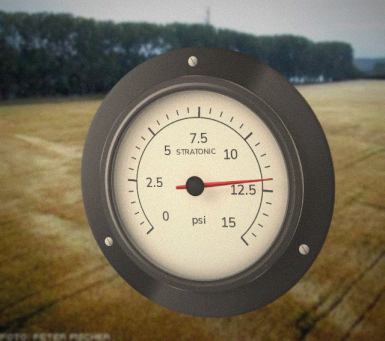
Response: 12 psi
